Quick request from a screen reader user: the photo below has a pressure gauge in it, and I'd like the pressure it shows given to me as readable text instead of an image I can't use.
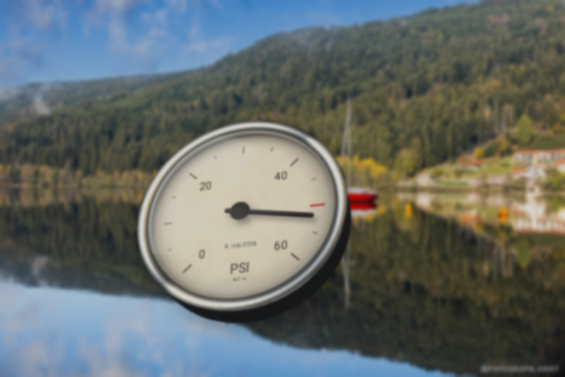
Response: 52.5 psi
